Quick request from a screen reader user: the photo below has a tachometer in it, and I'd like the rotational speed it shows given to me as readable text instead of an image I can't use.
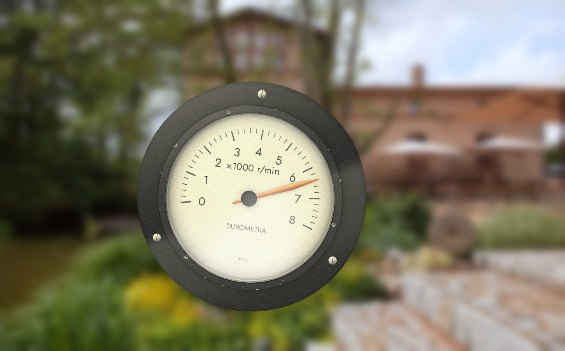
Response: 6400 rpm
